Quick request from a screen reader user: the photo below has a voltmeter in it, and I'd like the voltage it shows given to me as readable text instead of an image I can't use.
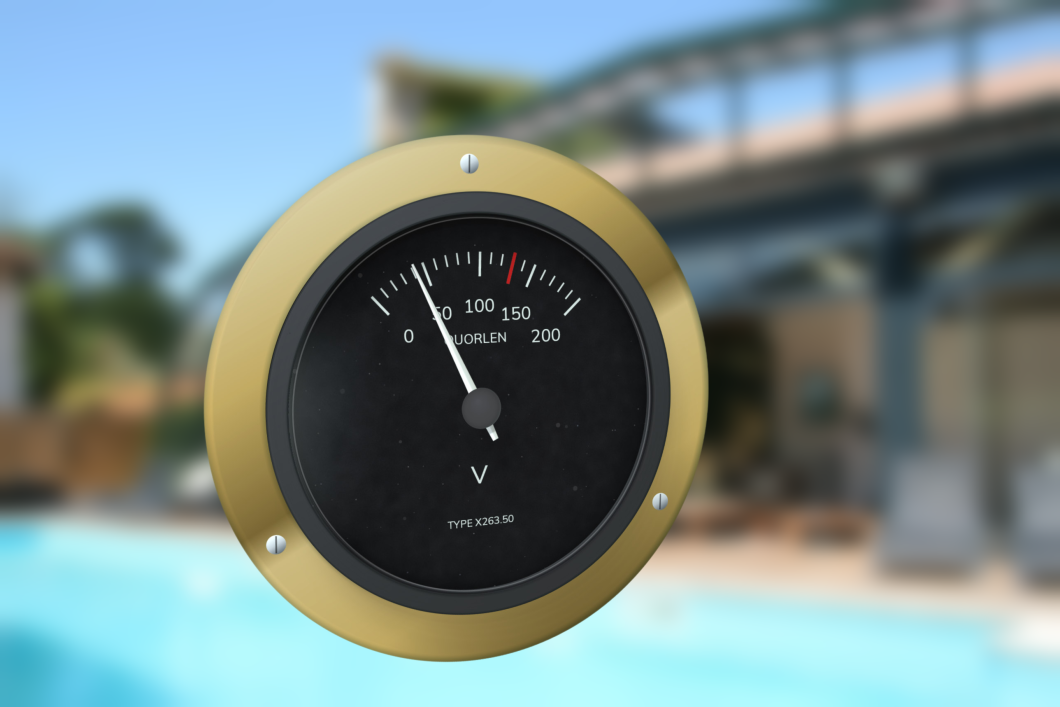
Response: 40 V
